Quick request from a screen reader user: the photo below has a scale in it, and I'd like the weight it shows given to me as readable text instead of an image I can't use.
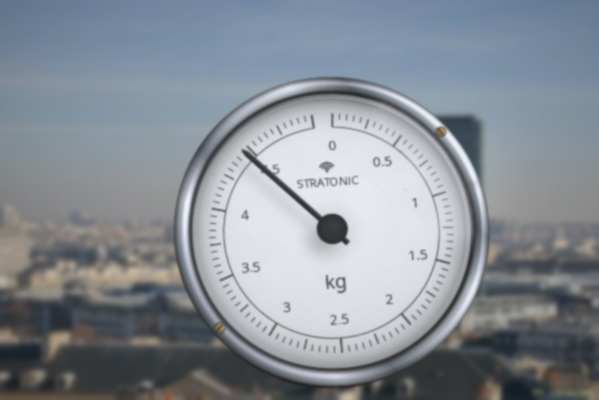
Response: 4.45 kg
